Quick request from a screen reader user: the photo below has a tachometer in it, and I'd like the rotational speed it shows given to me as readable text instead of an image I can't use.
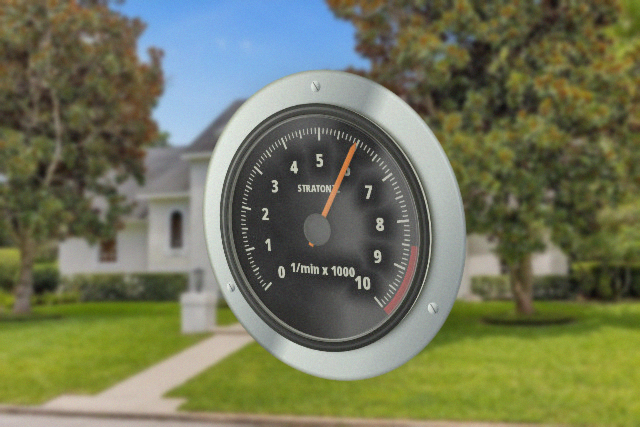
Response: 6000 rpm
